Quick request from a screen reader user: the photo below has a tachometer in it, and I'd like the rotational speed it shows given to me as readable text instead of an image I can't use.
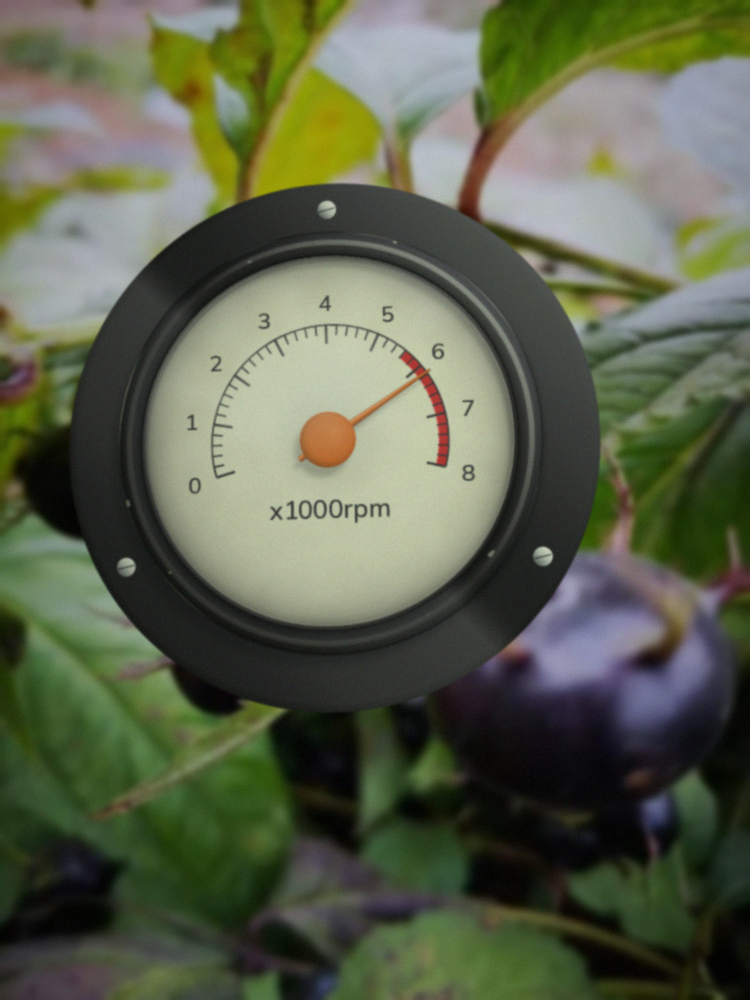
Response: 6200 rpm
